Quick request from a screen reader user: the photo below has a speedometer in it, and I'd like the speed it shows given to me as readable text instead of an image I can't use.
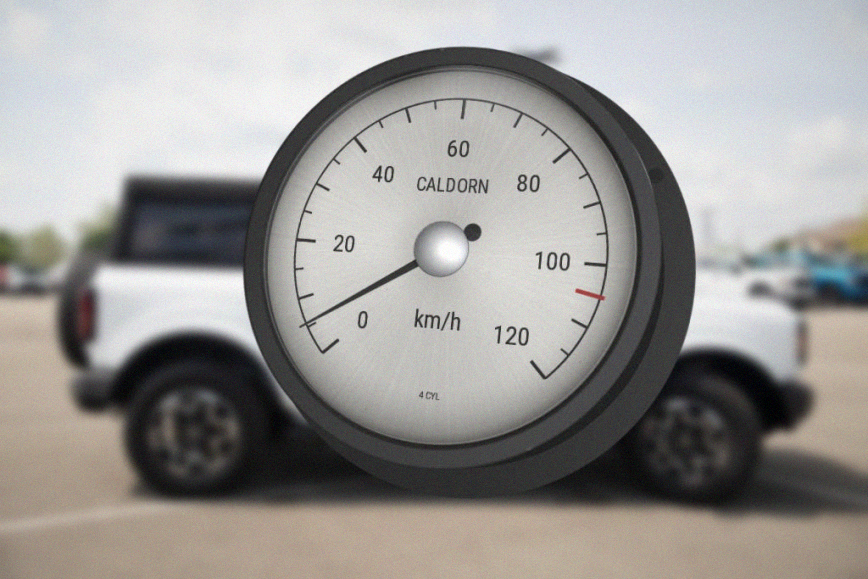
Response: 5 km/h
